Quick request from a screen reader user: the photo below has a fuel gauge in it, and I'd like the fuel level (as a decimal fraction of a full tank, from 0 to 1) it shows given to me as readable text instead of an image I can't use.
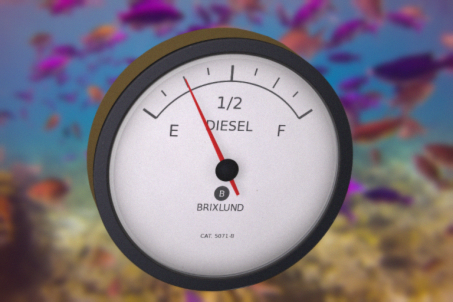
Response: 0.25
